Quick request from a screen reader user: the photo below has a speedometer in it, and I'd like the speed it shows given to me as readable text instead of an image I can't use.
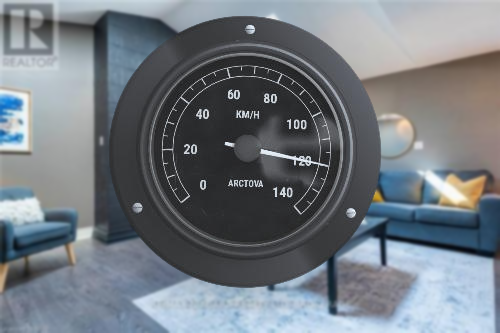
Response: 120 km/h
